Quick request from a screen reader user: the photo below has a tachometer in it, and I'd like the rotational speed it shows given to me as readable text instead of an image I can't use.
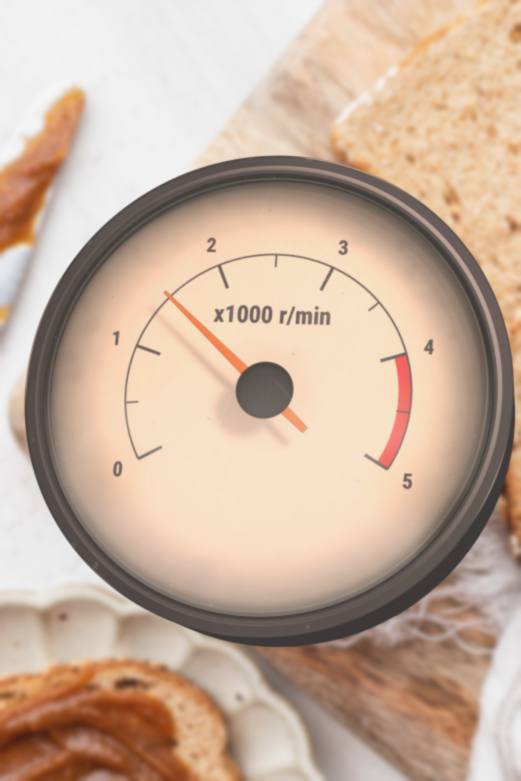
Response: 1500 rpm
